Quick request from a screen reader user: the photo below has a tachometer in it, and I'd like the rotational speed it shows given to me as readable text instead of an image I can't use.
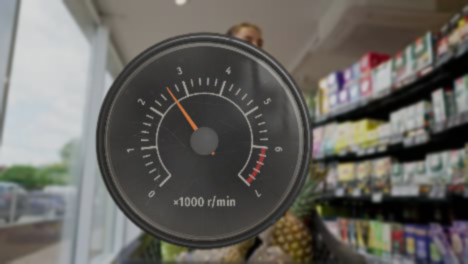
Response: 2600 rpm
